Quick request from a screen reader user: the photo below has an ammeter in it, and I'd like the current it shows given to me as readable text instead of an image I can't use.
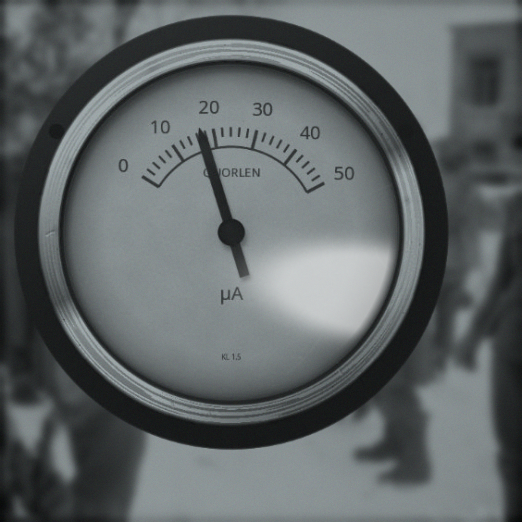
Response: 17 µA
